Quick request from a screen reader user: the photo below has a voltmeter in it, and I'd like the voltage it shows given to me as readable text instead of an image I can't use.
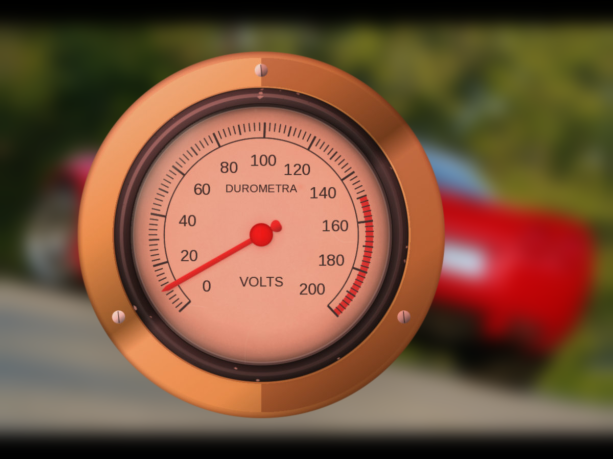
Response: 10 V
